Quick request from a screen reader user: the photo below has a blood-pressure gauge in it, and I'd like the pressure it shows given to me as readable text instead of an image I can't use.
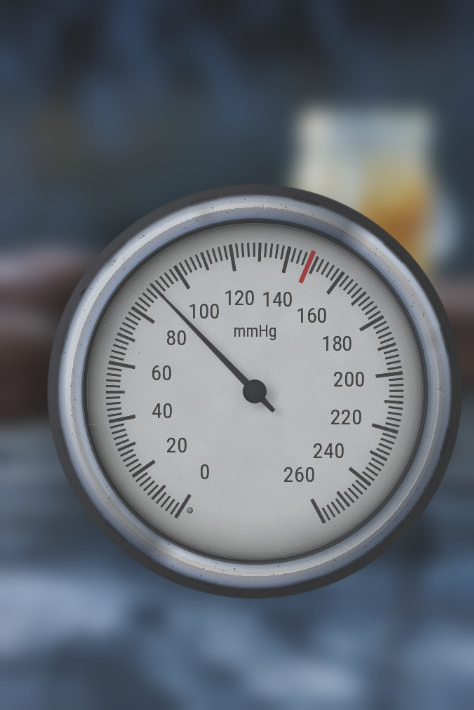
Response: 90 mmHg
